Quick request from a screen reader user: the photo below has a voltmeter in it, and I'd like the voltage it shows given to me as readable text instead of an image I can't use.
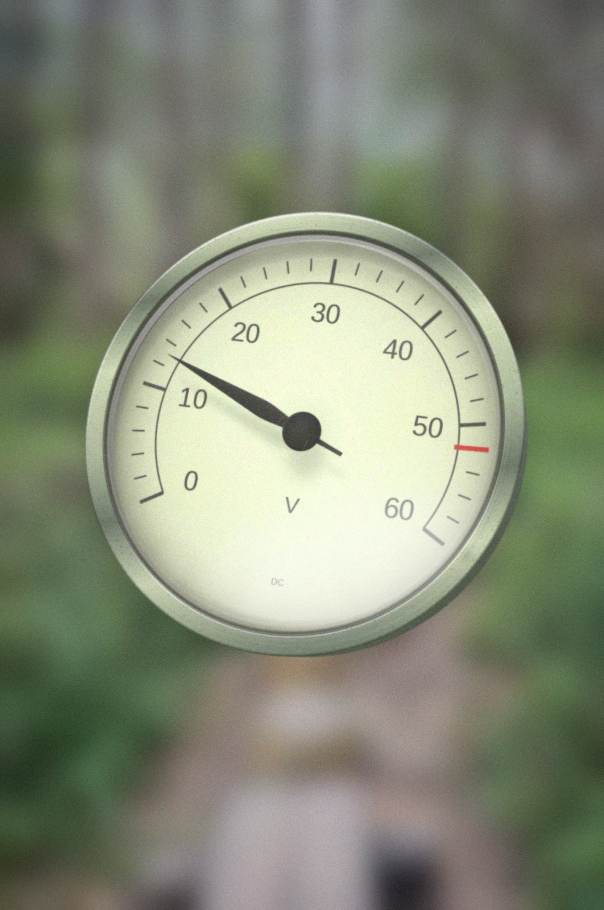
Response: 13 V
